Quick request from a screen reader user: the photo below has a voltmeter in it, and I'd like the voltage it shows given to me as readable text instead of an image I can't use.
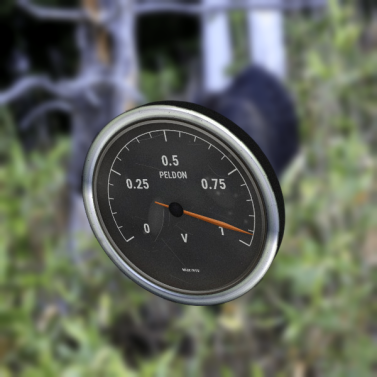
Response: 0.95 V
